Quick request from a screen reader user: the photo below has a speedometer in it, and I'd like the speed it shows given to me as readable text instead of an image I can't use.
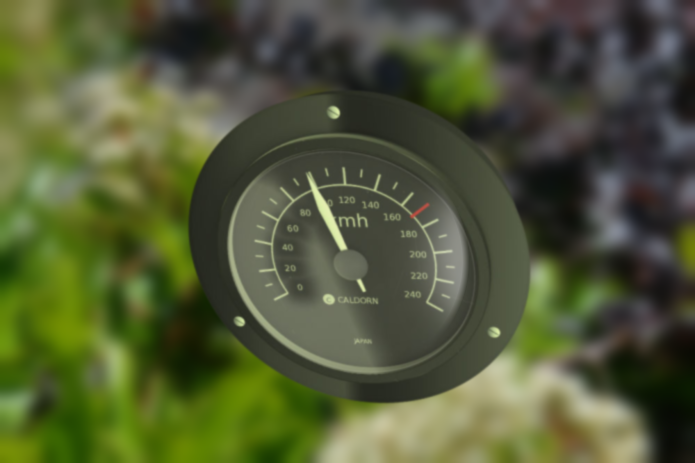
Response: 100 km/h
